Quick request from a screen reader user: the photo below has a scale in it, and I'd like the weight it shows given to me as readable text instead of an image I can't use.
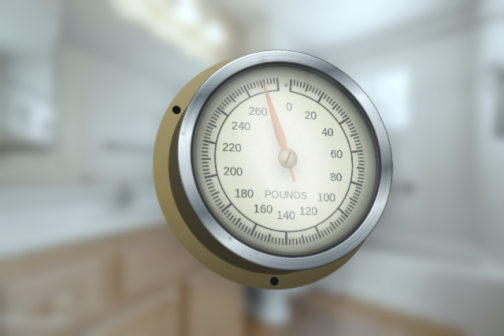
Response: 270 lb
